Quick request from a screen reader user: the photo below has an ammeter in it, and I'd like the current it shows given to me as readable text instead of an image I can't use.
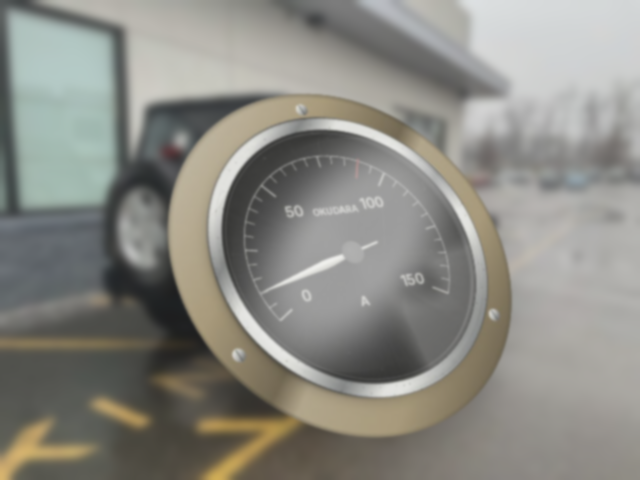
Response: 10 A
